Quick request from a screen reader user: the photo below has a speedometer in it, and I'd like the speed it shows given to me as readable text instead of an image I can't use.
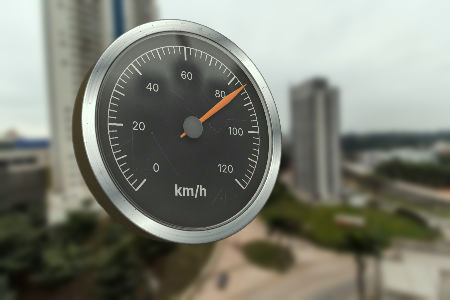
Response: 84 km/h
